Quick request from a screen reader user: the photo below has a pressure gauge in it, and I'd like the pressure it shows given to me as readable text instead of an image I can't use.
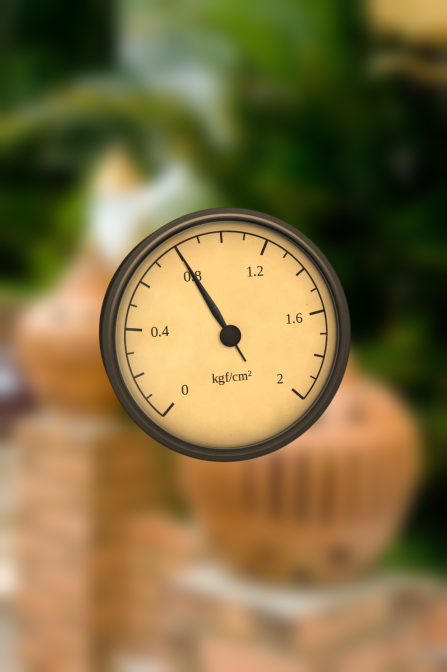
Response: 0.8 kg/cm²
